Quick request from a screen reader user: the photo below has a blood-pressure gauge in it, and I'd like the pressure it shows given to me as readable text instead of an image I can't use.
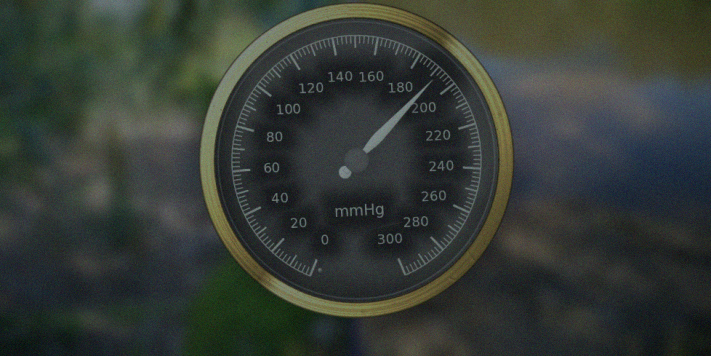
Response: 192 mmHg
